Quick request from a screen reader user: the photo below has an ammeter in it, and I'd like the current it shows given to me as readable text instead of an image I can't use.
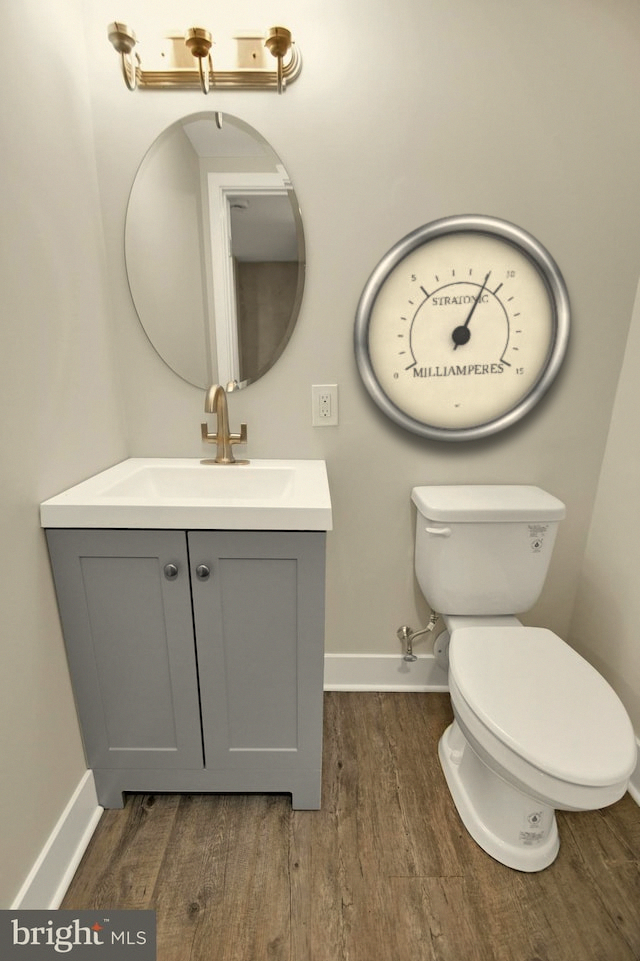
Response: 9 mA
